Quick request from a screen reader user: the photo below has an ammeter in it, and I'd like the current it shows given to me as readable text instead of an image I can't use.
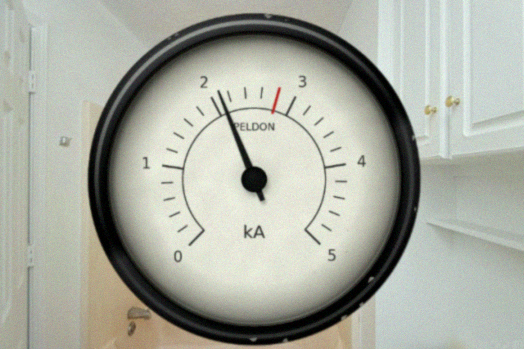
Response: 2.1 kA
